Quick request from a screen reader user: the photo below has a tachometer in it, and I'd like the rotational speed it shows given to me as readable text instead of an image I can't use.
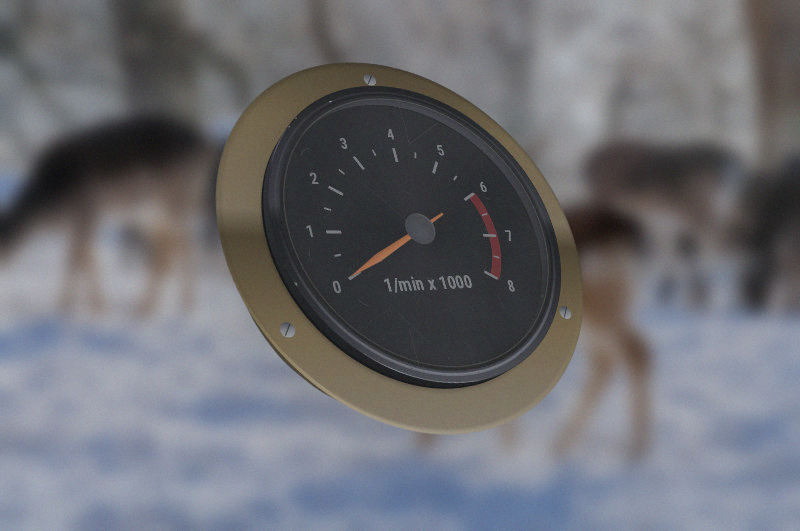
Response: 0 rpm
